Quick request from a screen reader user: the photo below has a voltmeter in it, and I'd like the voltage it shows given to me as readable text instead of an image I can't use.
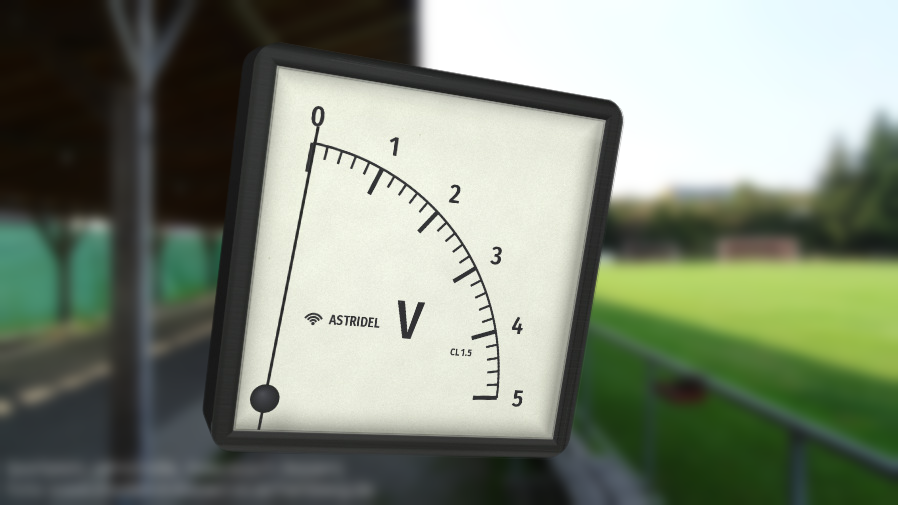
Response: 0 V
